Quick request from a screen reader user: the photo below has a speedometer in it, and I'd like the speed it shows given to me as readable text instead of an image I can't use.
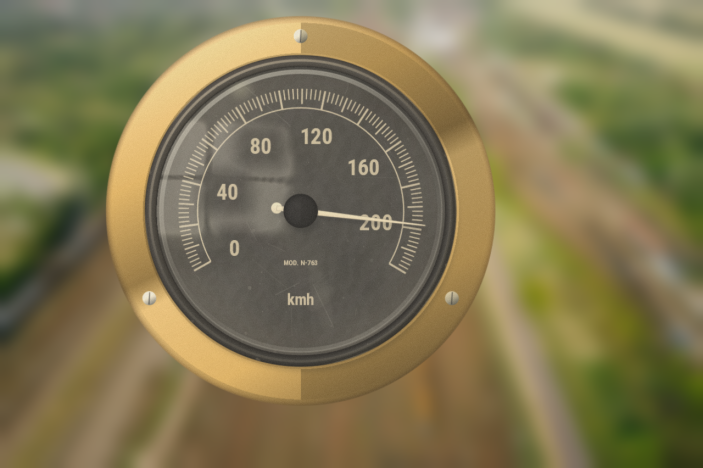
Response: 198 km/h
